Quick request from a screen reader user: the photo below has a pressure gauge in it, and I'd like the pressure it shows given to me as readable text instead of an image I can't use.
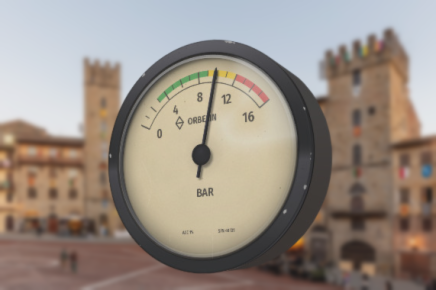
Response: 10 bar
